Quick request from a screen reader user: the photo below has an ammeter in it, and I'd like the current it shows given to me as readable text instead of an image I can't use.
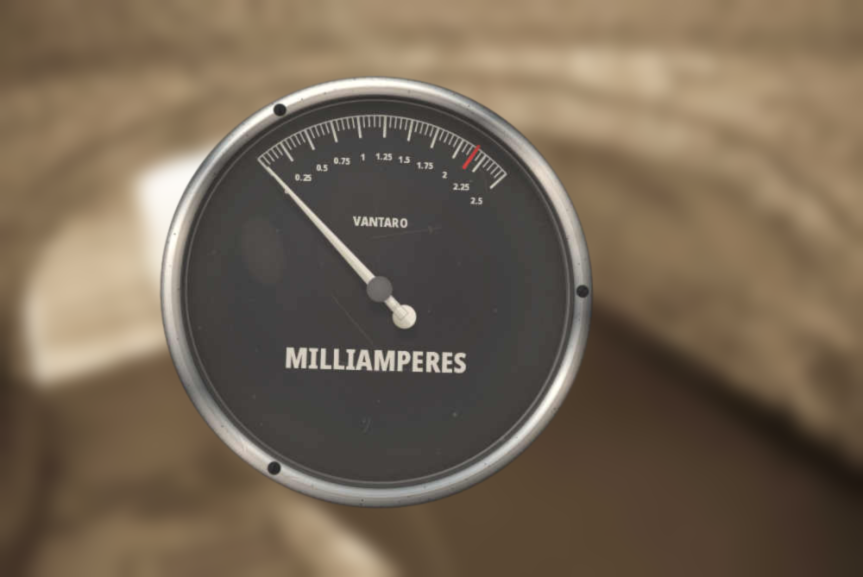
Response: 0 mA
